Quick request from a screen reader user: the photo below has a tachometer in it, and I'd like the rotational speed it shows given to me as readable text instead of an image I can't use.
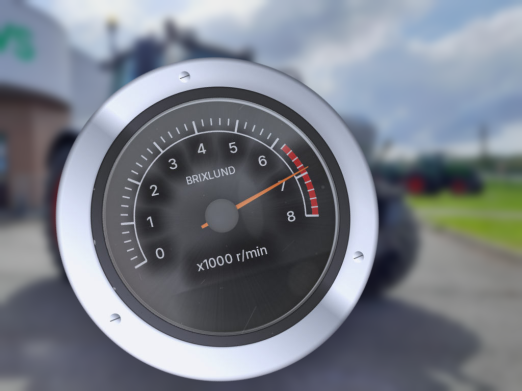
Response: 6900 rpm
